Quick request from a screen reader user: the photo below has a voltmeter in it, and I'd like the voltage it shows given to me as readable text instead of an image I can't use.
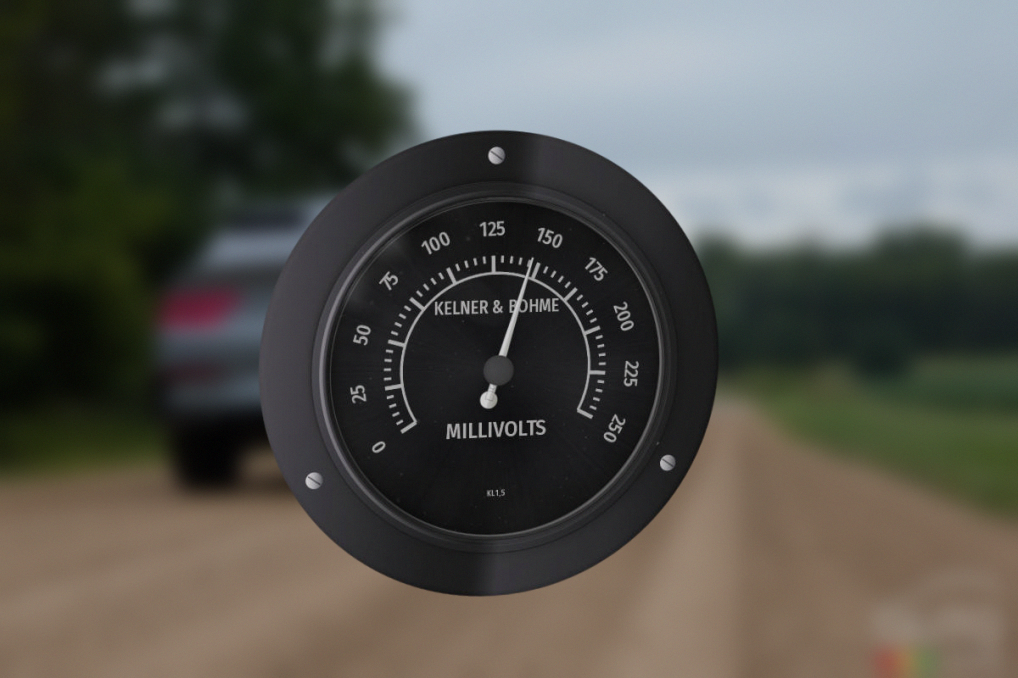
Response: 145 mV
